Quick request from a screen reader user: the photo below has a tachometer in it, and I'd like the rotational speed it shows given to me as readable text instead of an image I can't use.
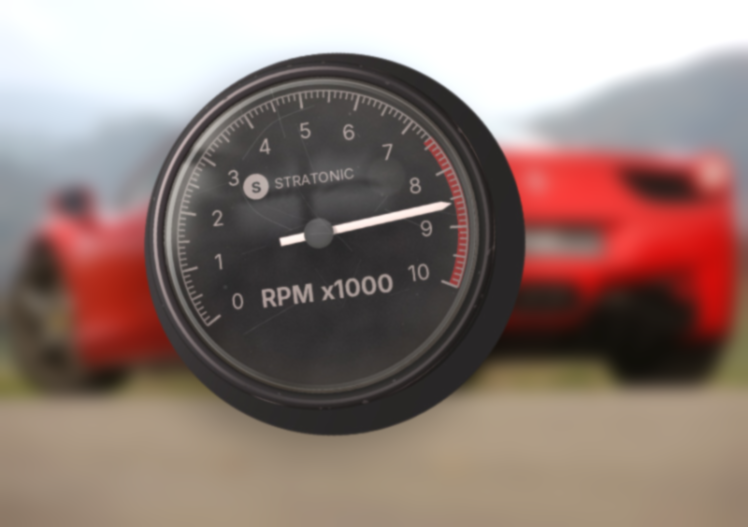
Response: 8600 rpm
